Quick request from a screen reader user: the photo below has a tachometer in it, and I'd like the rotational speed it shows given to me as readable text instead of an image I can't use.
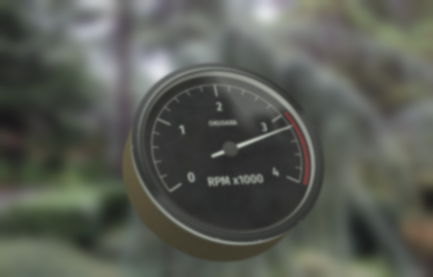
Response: 3200 rpm
